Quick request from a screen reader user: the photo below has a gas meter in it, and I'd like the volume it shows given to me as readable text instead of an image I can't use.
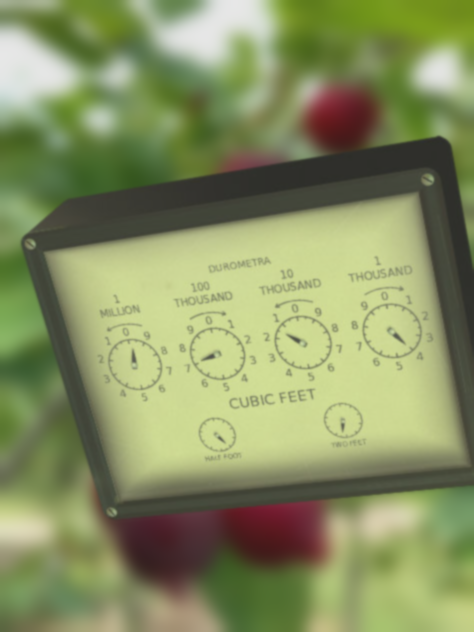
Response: 971400 ft³
